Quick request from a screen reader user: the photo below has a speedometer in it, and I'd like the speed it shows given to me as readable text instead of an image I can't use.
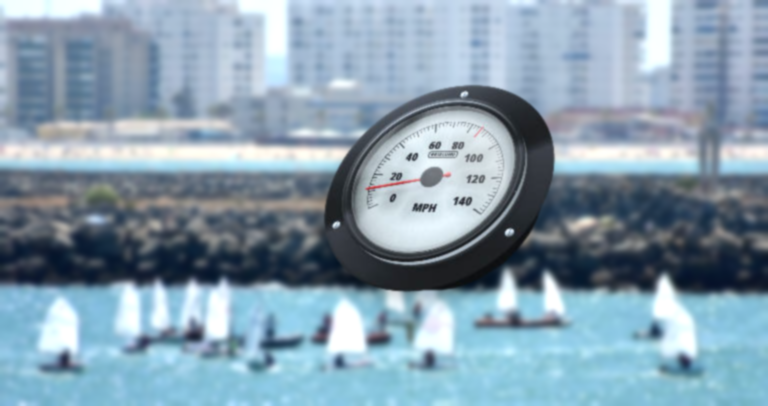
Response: 10 mph
